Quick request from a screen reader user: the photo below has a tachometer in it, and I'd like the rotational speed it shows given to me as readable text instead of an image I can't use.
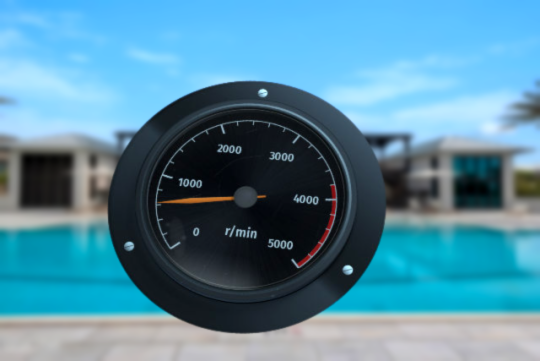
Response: 600 rpm
